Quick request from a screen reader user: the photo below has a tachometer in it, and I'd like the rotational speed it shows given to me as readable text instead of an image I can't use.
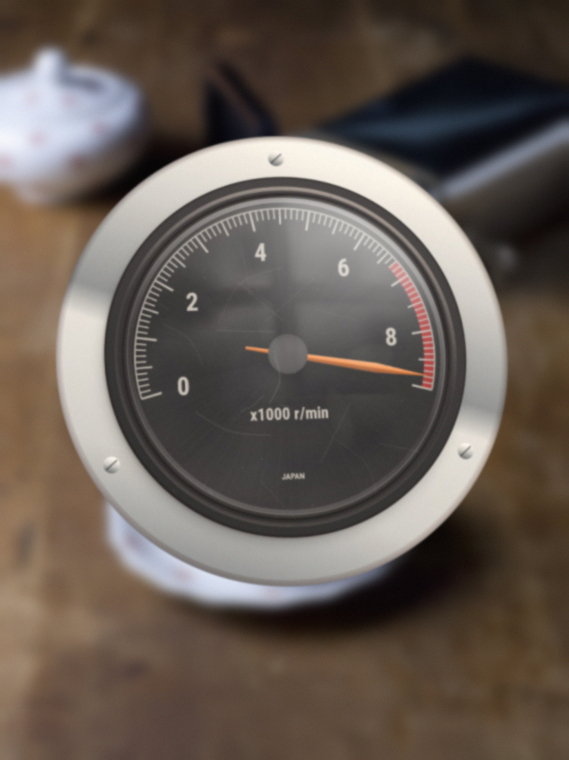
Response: 8800 rpm
